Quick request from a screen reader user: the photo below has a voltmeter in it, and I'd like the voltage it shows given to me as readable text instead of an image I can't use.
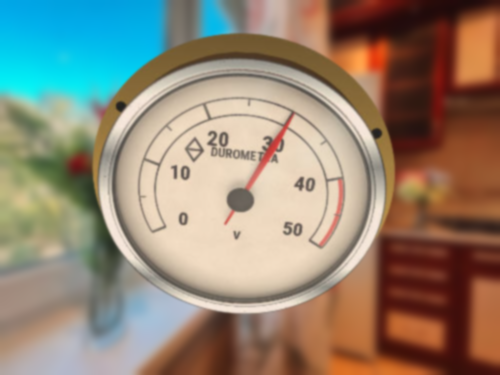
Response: 30 V
